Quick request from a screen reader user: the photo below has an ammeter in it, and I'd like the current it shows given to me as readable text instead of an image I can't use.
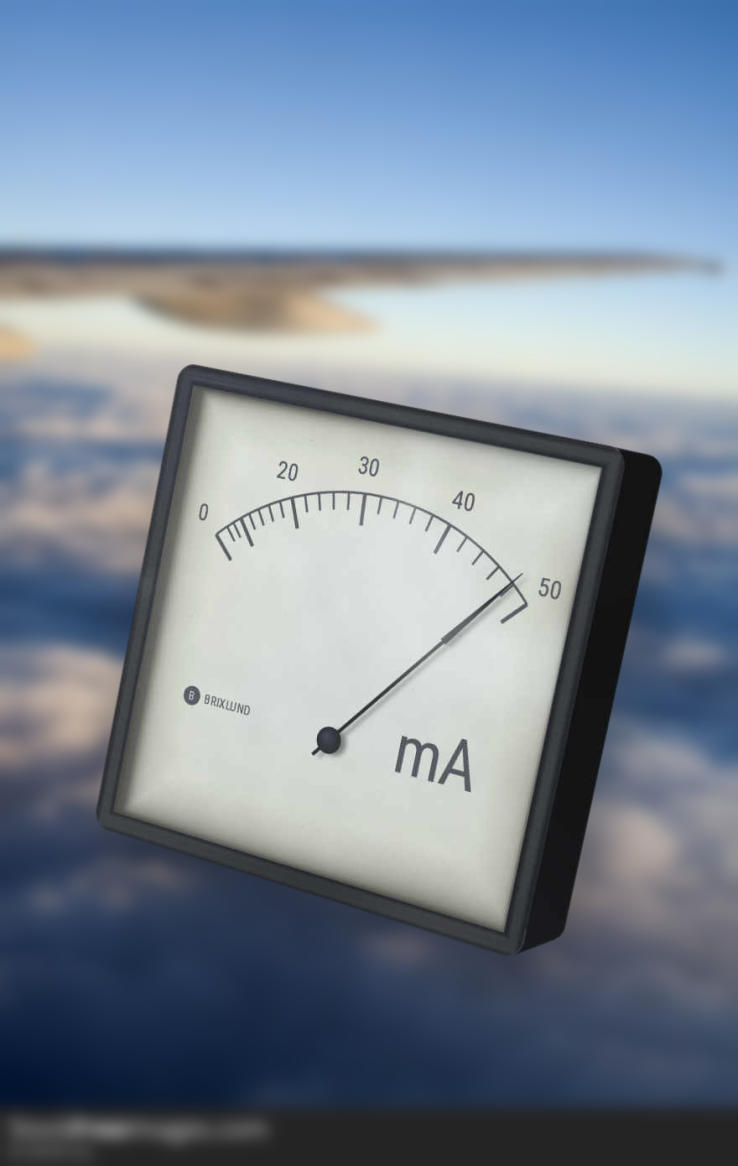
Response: 48 mA
